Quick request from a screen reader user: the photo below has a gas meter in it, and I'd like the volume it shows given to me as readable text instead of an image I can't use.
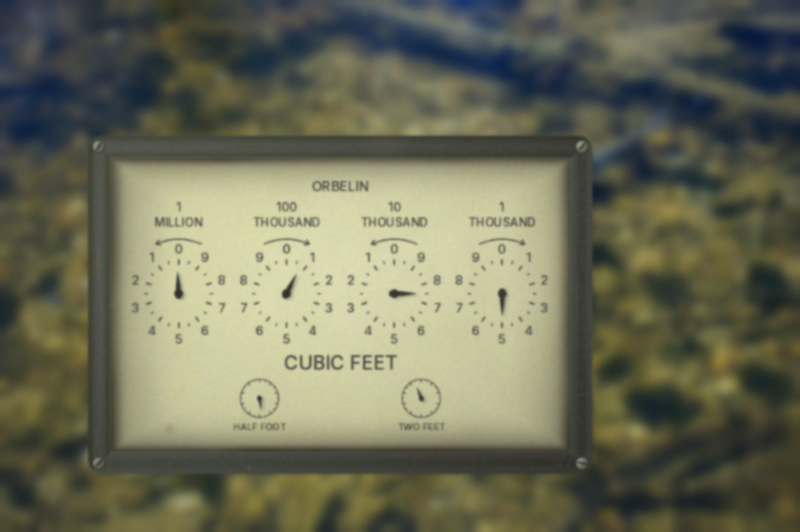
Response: 7500 ft³
